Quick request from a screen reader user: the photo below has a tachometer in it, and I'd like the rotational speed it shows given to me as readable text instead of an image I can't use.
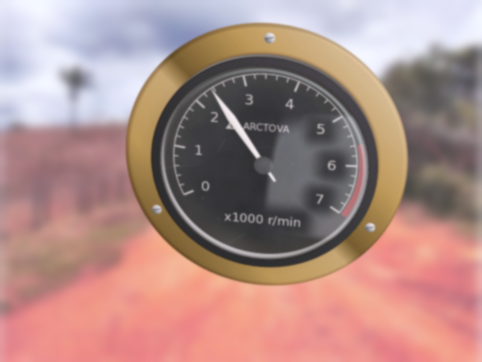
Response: 2400 rpm
